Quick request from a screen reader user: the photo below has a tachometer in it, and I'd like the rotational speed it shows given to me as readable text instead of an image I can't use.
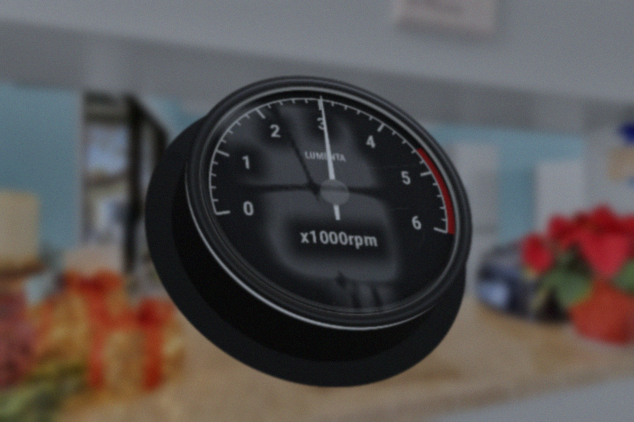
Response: 3000 rpm
